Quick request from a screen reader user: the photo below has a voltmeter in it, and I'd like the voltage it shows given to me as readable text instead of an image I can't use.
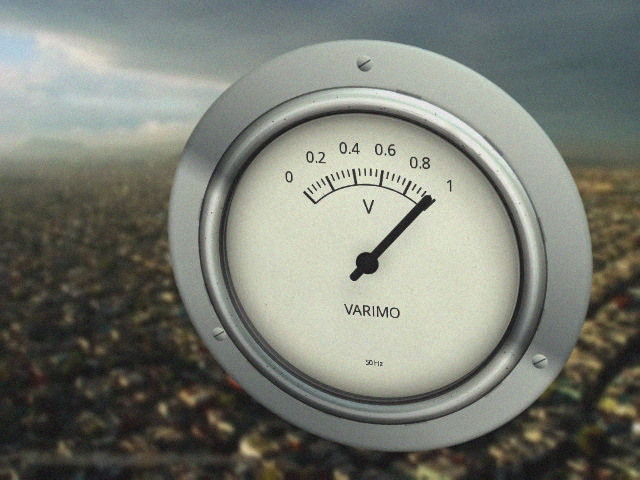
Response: 0.96 V
